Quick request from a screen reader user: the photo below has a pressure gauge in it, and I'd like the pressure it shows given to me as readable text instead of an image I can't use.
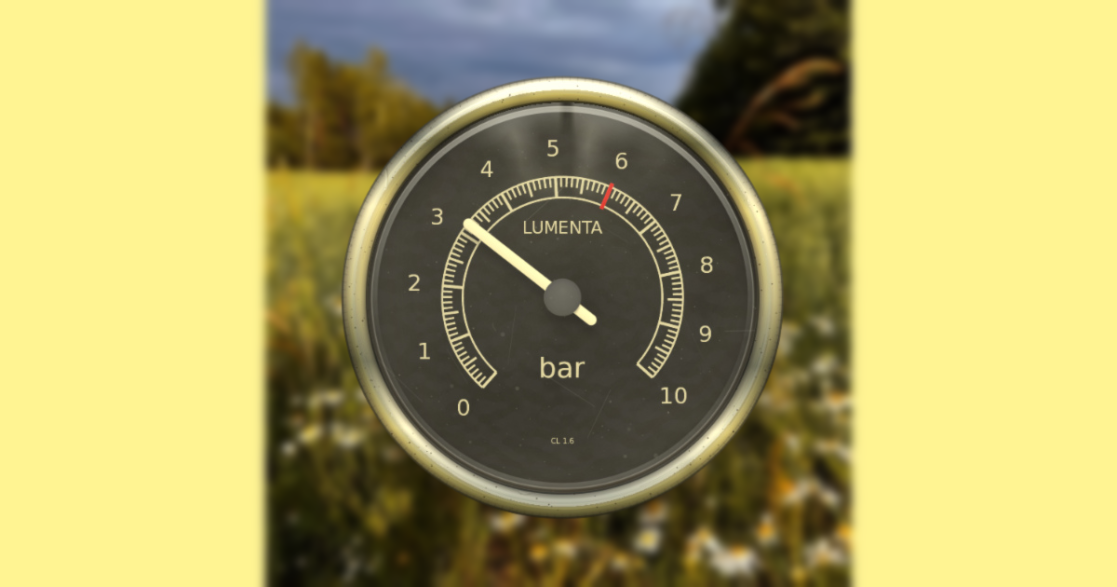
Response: 3.2 bar
